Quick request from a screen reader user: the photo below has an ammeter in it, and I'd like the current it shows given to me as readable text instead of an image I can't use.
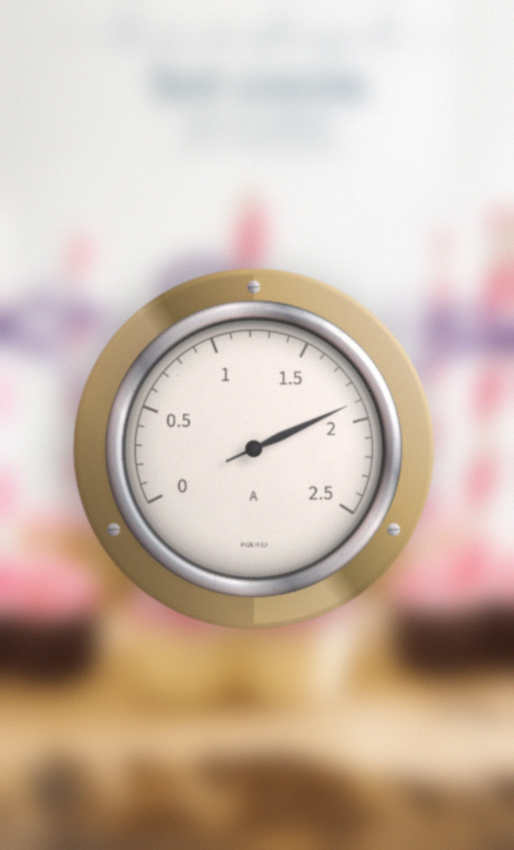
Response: 1.9 A
